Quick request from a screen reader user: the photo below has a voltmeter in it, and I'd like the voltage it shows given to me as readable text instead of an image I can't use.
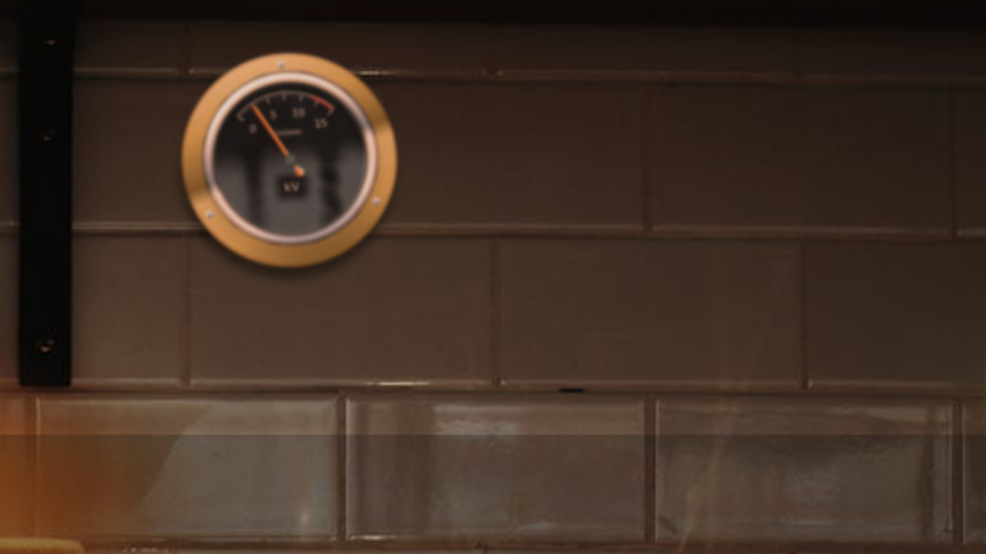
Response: 2.5 kV
